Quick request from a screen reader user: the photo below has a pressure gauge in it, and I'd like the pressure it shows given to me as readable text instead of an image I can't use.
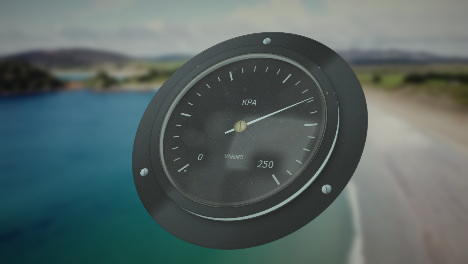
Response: 180 kPa
